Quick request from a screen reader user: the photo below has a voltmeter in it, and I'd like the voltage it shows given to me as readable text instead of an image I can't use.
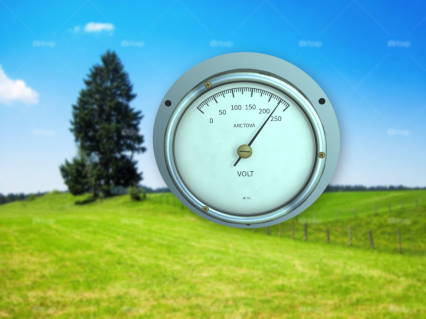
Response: 225 V
